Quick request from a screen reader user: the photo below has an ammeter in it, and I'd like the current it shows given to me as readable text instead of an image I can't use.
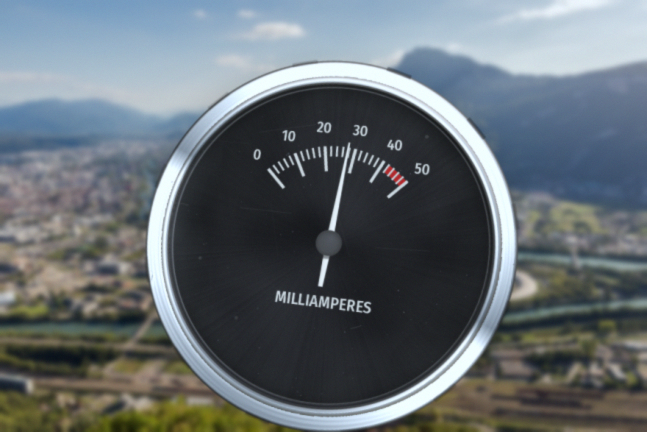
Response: 28 mA
